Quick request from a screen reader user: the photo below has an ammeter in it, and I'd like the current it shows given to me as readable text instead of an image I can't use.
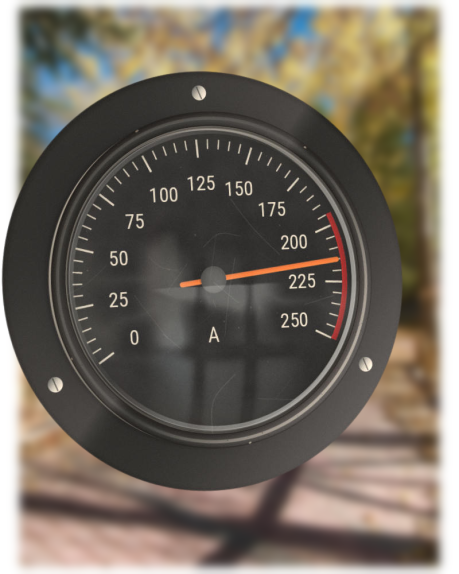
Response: 215 A
